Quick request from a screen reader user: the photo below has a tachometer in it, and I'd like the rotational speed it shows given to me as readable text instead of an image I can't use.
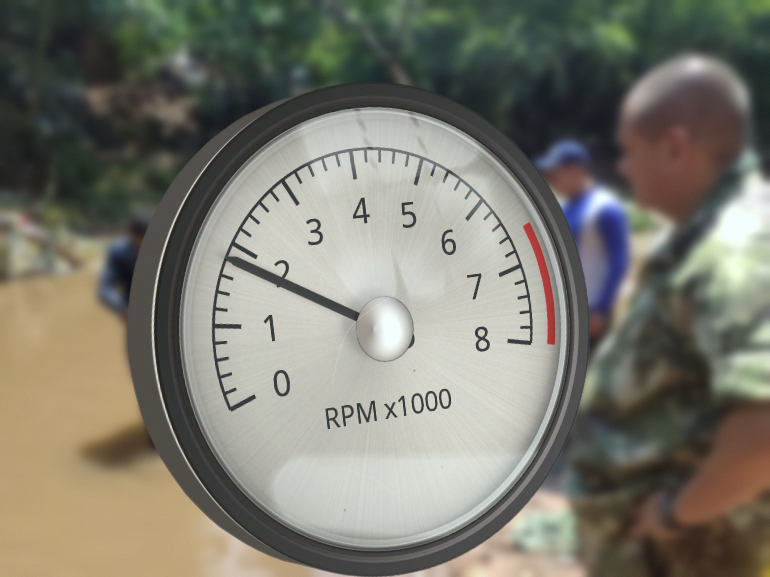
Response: 1800 rpm
